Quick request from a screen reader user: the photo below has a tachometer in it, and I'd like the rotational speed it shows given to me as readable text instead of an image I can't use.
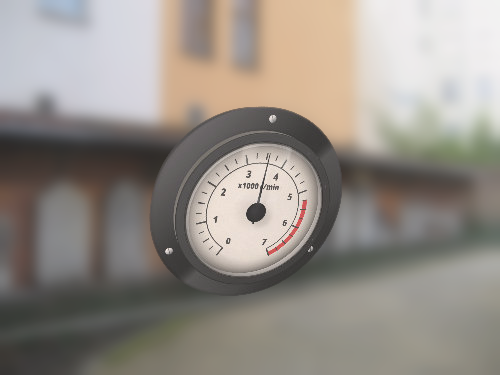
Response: 3500 rpm
